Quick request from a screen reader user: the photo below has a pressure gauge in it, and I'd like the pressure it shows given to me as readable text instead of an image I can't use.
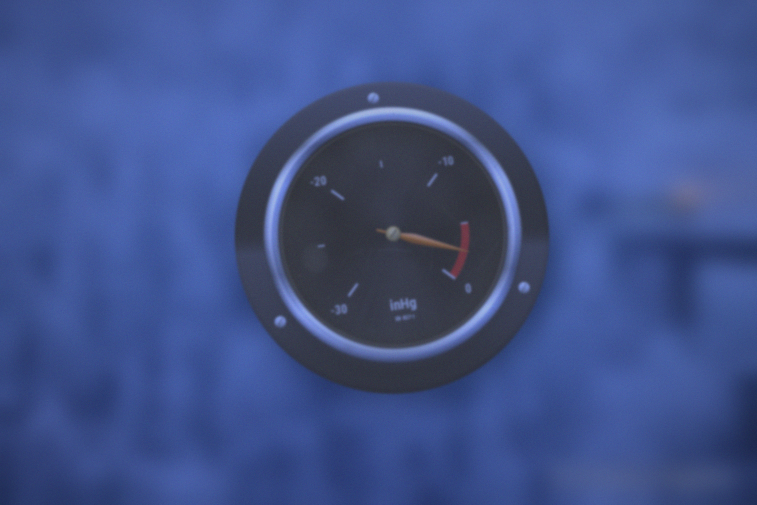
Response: -2.5 inHg
